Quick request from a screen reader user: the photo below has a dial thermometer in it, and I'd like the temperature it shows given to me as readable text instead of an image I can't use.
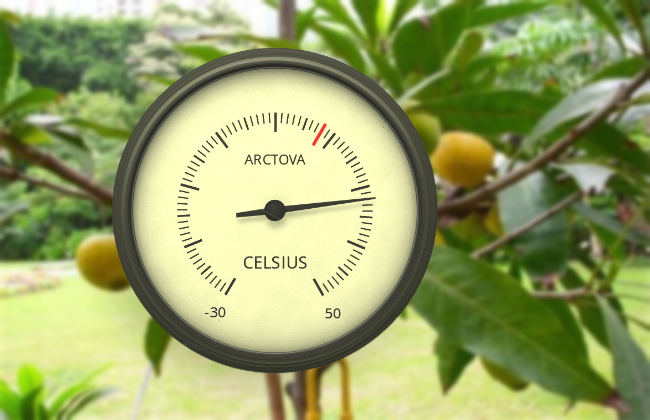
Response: 32 °C
